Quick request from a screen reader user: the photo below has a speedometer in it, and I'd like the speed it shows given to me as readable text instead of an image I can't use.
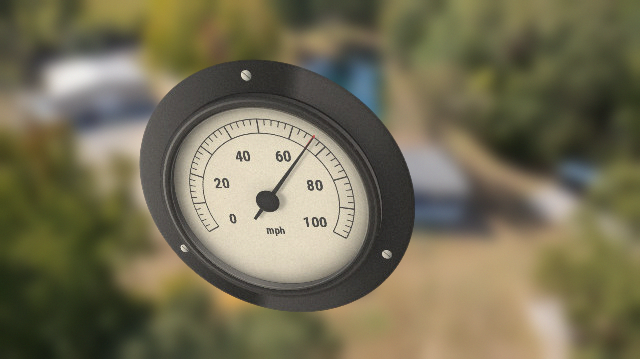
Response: 66 mph
